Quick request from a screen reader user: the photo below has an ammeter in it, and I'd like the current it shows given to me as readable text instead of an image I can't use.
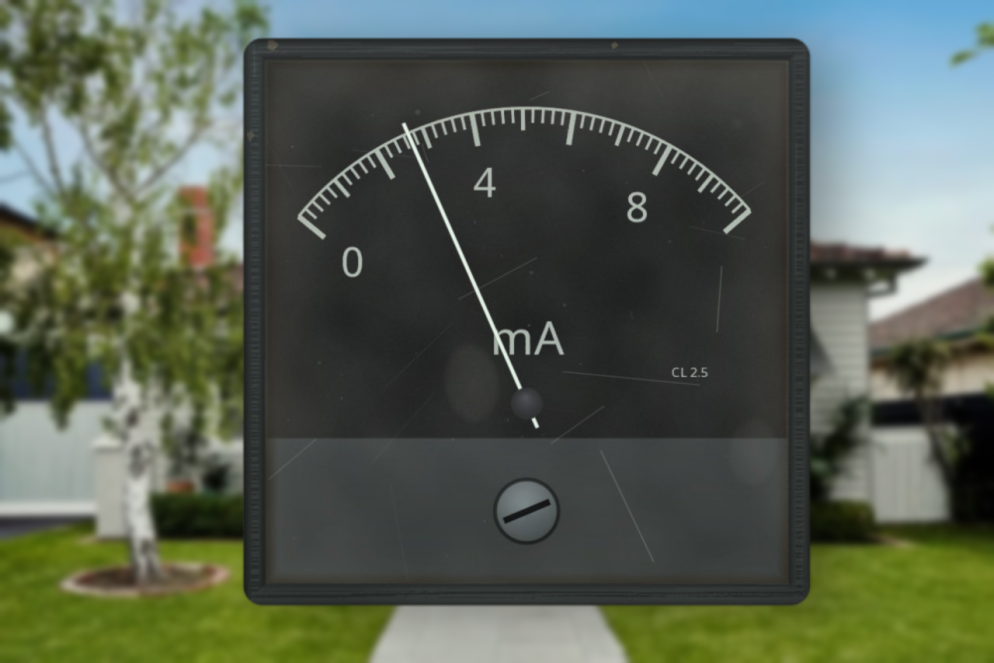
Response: 2.7 mA
